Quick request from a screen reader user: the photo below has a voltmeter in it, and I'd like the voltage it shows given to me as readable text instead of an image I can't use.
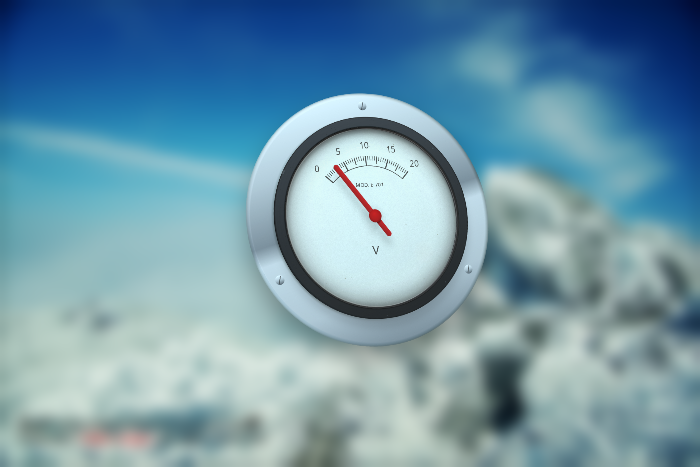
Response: 2.5 V
